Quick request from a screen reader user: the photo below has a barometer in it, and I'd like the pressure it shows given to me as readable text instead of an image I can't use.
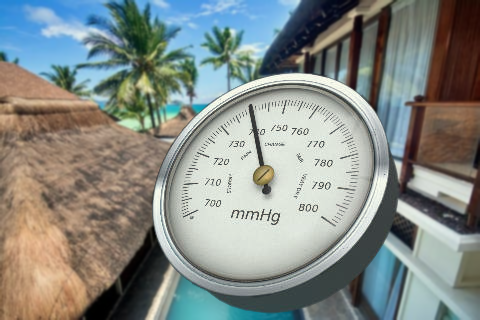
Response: 740 mmHg
